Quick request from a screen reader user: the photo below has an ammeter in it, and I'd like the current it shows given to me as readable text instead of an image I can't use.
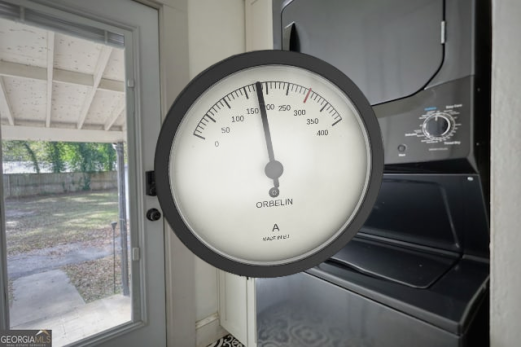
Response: 180 A
